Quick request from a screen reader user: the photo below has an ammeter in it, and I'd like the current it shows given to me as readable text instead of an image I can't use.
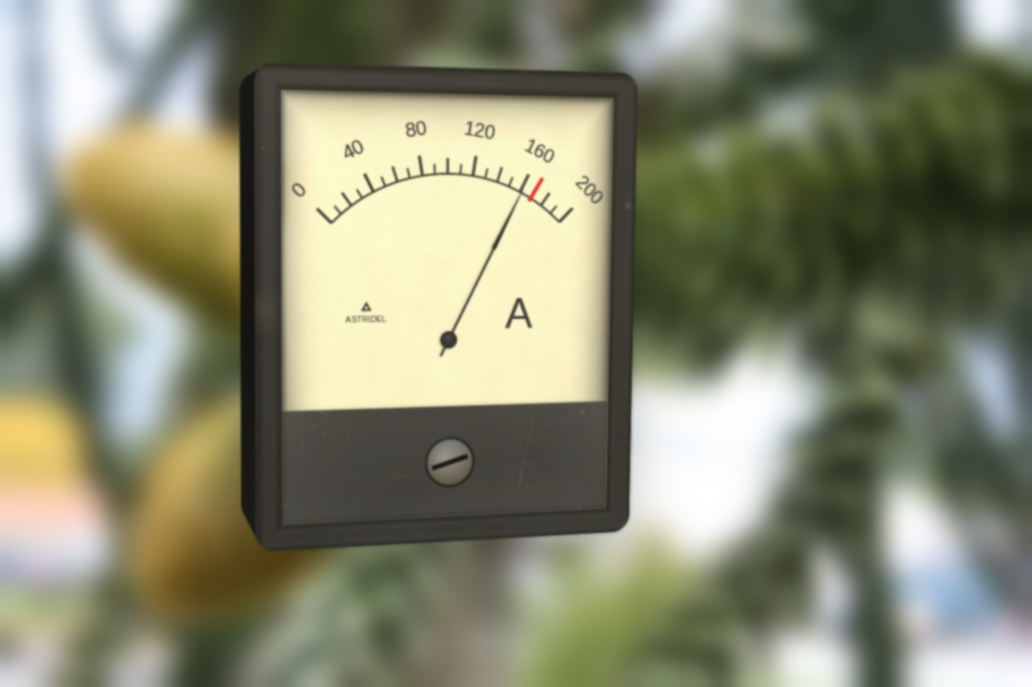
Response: 160 A
